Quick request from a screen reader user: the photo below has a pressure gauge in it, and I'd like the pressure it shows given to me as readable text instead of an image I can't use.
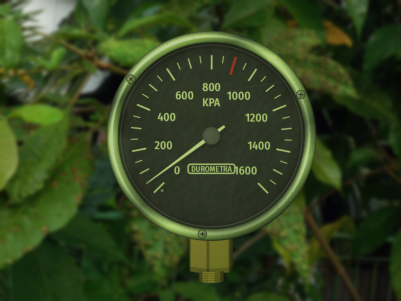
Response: 50 kPa
